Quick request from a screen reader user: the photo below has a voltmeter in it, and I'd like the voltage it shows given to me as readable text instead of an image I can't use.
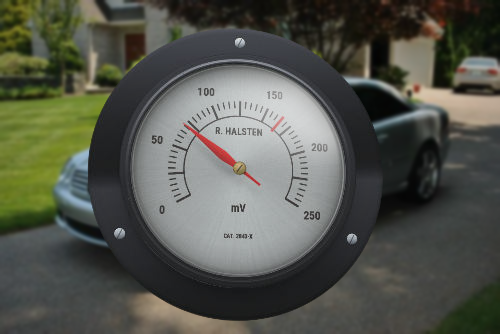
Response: 70 mV
